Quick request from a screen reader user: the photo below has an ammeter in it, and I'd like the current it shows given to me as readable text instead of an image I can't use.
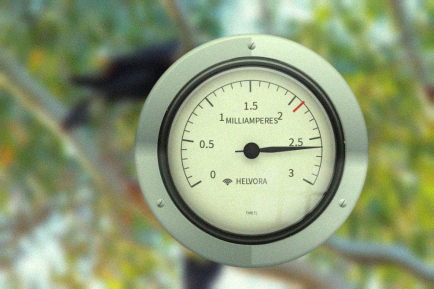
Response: 2.6 mA
